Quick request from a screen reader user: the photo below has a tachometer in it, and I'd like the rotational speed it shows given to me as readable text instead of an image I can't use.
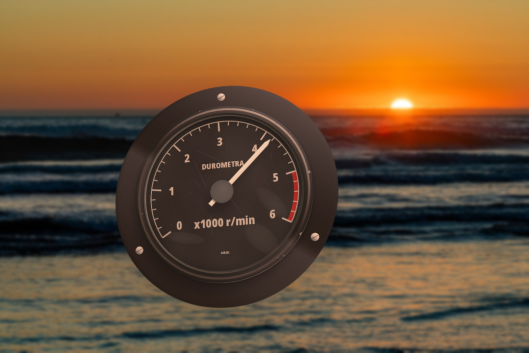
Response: 4200 rpm
